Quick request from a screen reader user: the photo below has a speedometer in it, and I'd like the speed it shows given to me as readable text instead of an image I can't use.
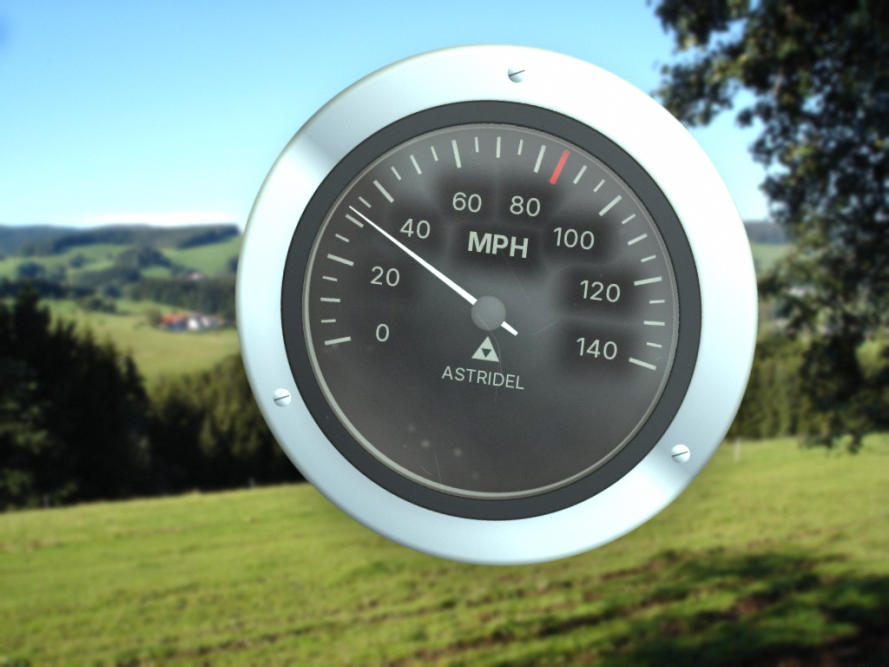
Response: 32.5 mph
